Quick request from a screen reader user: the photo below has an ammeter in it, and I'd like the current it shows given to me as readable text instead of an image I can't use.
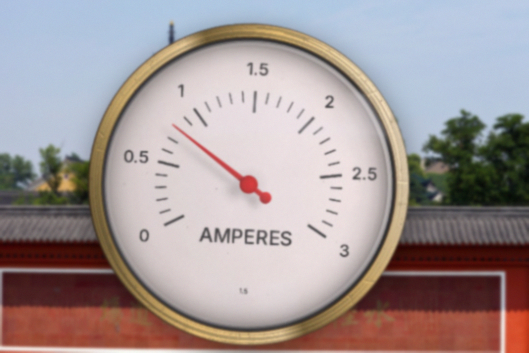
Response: 0.8 A
